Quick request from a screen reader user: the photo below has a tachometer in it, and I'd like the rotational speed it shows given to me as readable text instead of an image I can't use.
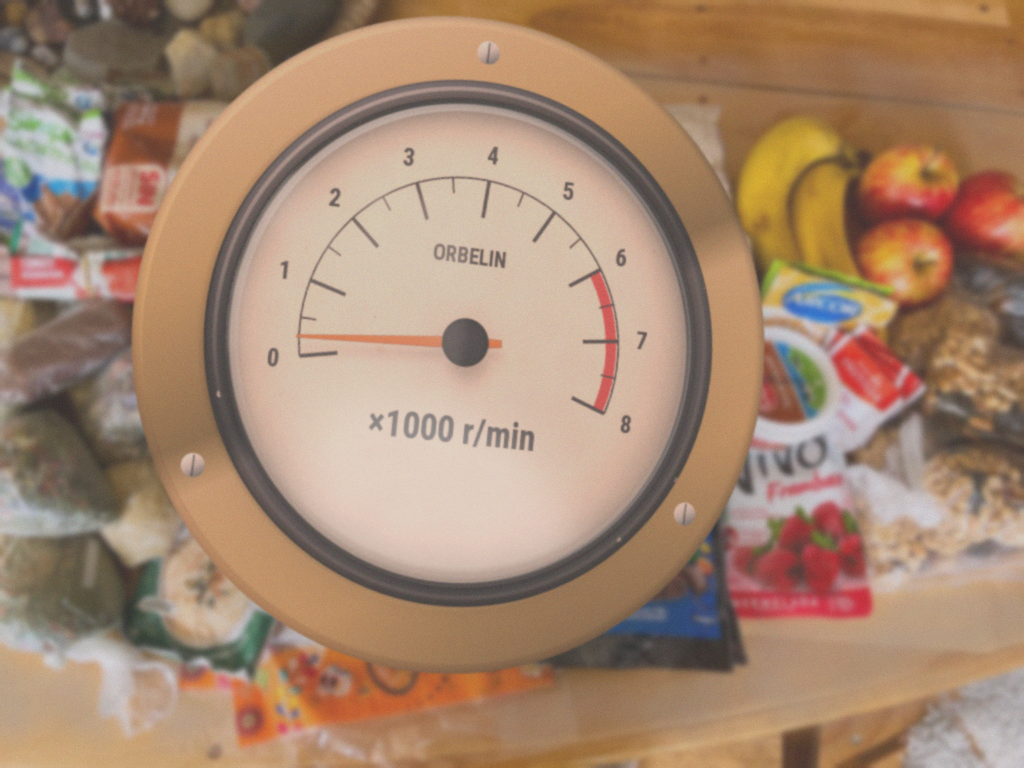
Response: 250 rpm
